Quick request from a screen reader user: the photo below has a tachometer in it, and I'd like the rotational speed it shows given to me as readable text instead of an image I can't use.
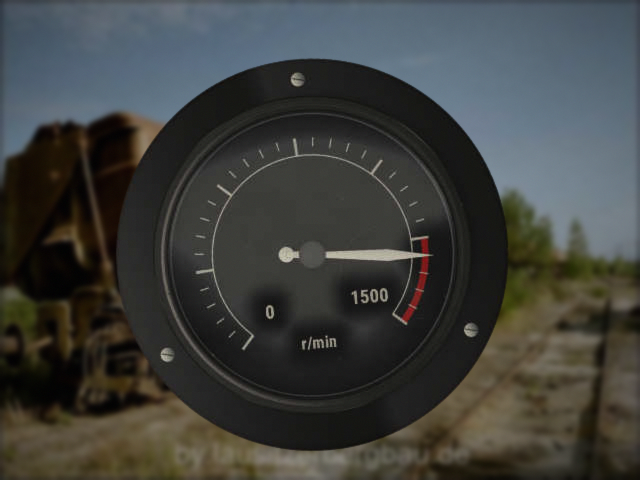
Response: 1300 rpm
